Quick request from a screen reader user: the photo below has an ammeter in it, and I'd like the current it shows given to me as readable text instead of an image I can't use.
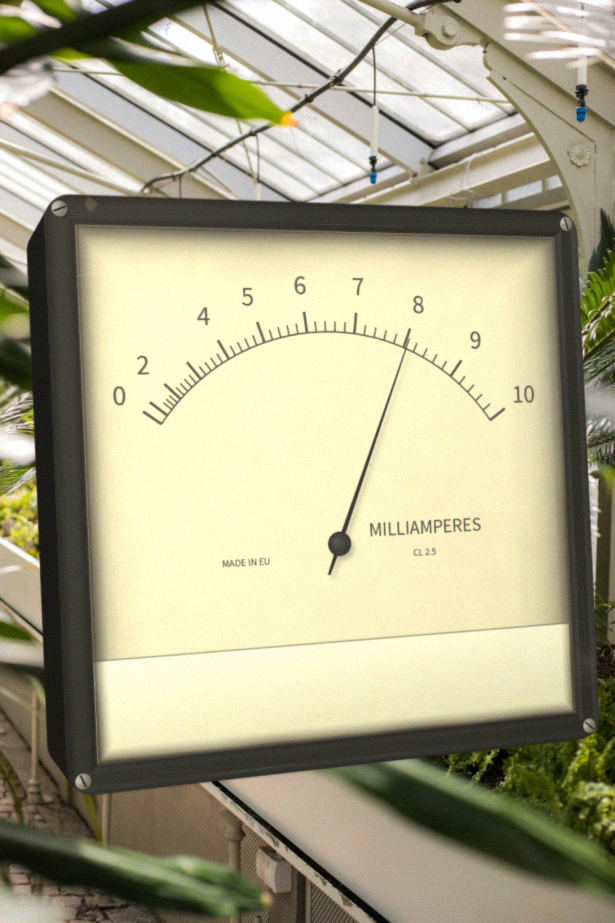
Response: 8 mA
